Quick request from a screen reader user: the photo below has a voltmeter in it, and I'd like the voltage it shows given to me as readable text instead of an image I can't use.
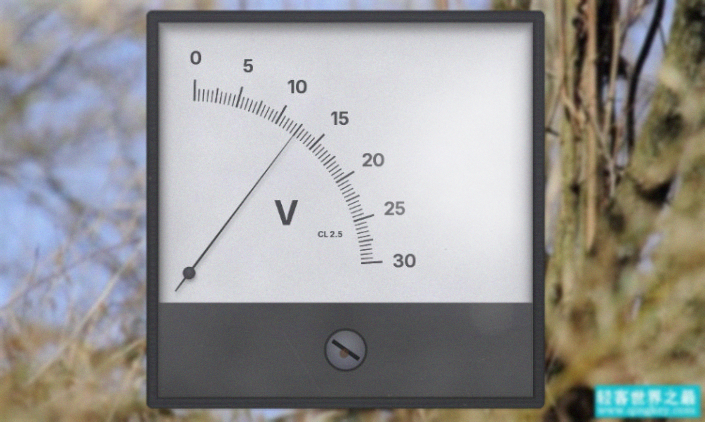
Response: 12.5 V
